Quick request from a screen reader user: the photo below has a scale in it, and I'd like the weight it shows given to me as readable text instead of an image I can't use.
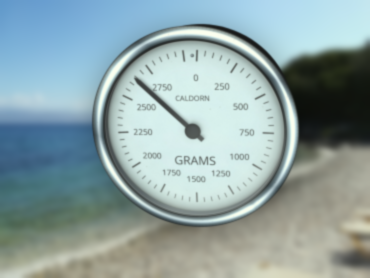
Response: 2650 g
